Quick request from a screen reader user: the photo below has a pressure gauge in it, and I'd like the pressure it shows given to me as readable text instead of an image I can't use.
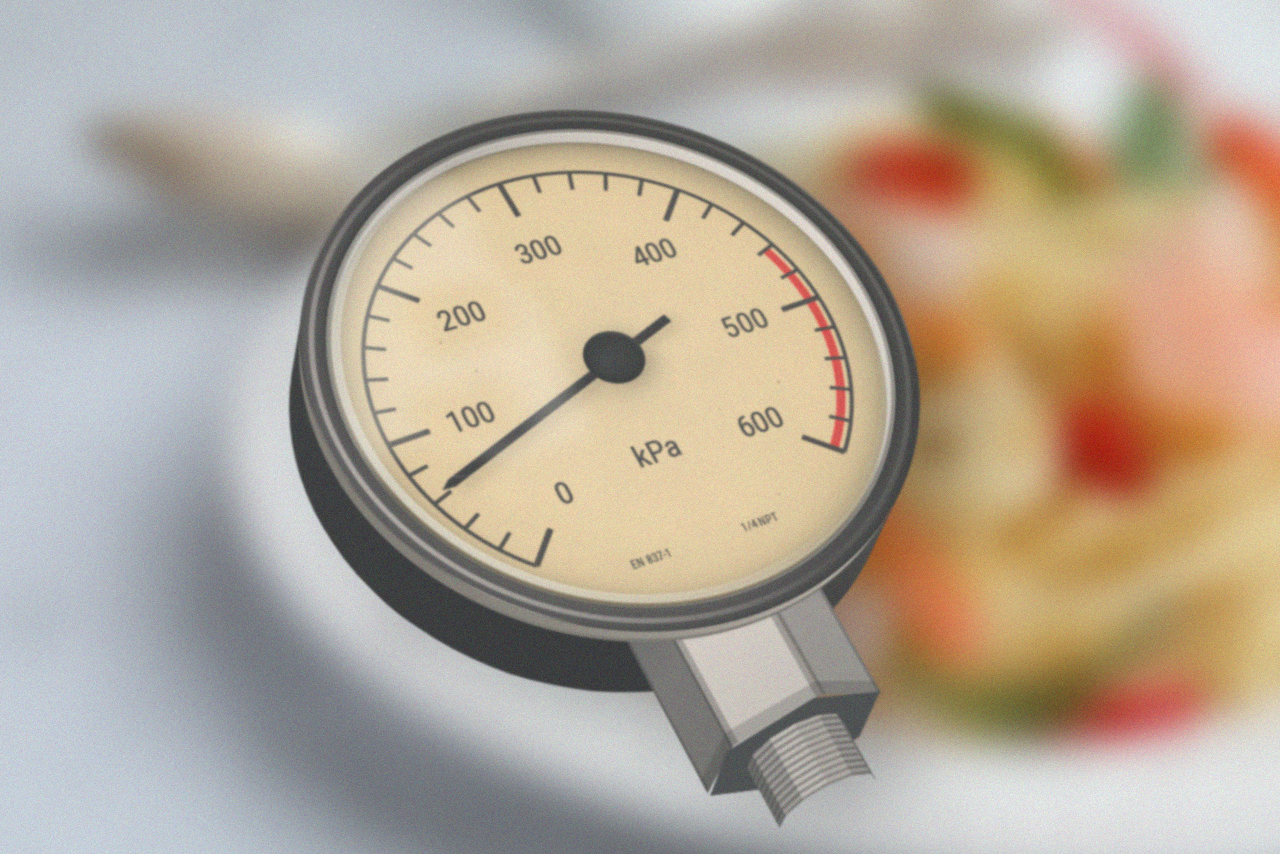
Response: 60 kPa
